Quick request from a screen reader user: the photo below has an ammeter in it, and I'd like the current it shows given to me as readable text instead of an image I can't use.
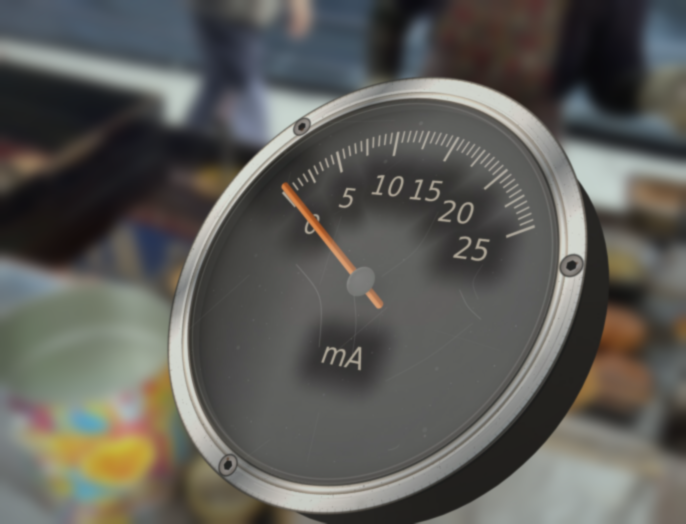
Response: 0.5 mA
